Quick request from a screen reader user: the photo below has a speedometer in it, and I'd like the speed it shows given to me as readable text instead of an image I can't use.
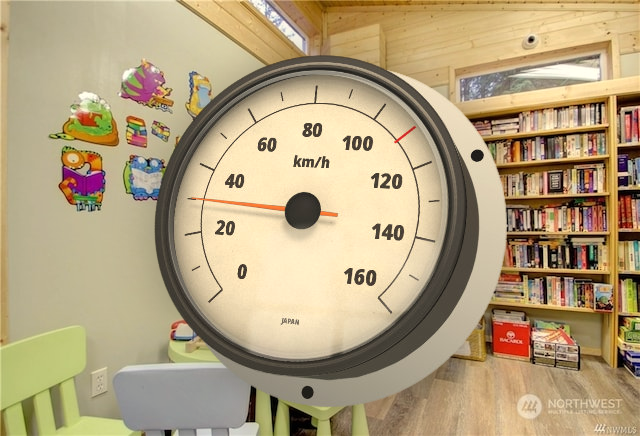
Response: 30 km/h
